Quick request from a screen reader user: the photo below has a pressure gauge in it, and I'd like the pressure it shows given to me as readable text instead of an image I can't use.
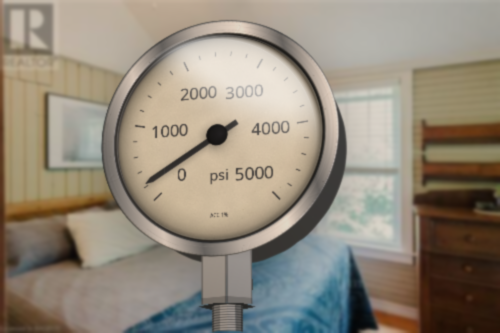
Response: 200 psi
